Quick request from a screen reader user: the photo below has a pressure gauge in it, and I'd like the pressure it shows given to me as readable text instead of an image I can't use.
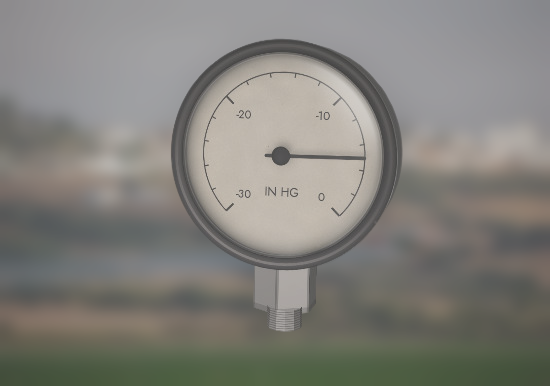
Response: -5 inHg
